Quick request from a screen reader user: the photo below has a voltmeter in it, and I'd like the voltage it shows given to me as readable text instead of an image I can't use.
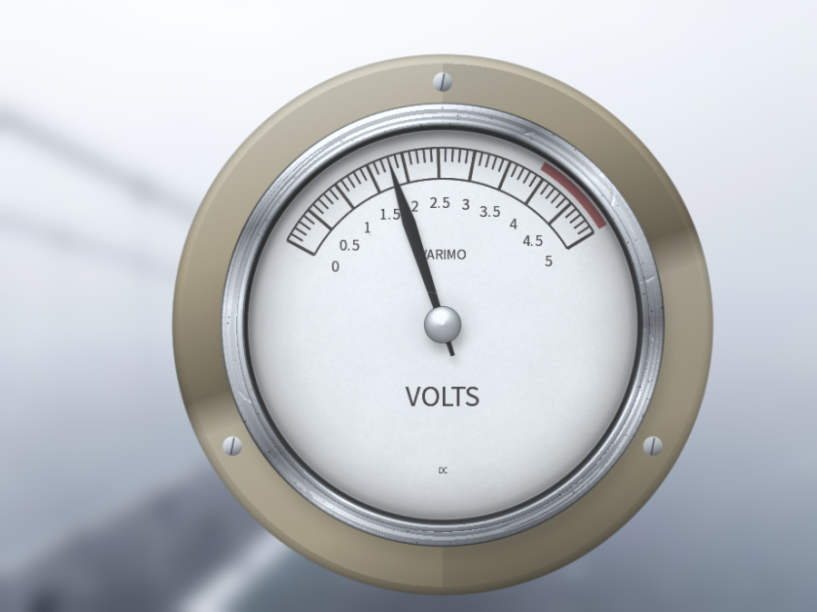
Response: 1.8 V
